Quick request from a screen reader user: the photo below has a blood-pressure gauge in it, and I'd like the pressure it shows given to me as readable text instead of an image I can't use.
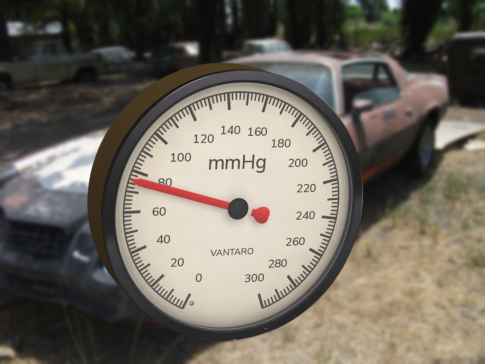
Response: 76 mmHg
